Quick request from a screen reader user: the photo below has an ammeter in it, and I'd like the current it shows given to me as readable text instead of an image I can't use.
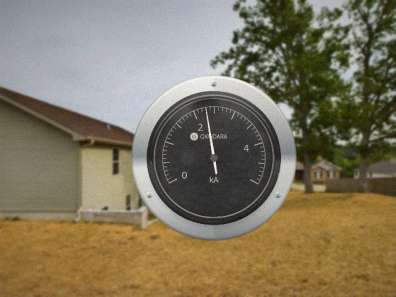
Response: 2.3 kA
